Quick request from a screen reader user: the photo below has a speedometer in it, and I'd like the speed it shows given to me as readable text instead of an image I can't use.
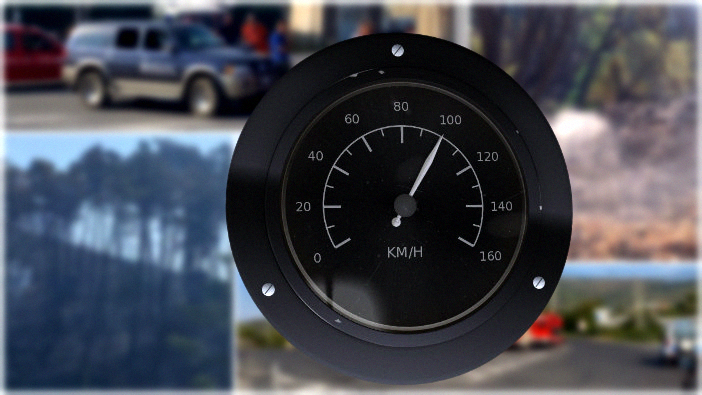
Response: 100 km/h
